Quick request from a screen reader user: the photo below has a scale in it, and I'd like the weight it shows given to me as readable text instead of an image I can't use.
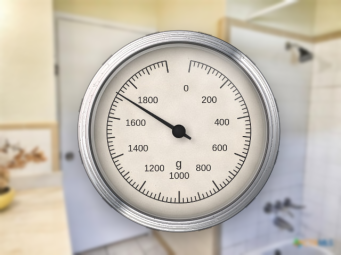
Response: 1720 g
